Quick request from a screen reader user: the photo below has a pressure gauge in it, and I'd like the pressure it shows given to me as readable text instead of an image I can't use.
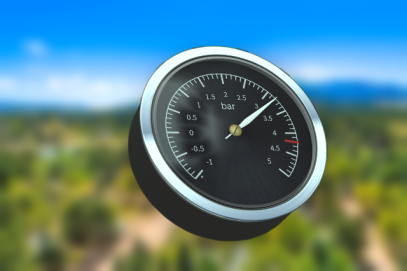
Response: 3.2 bar
